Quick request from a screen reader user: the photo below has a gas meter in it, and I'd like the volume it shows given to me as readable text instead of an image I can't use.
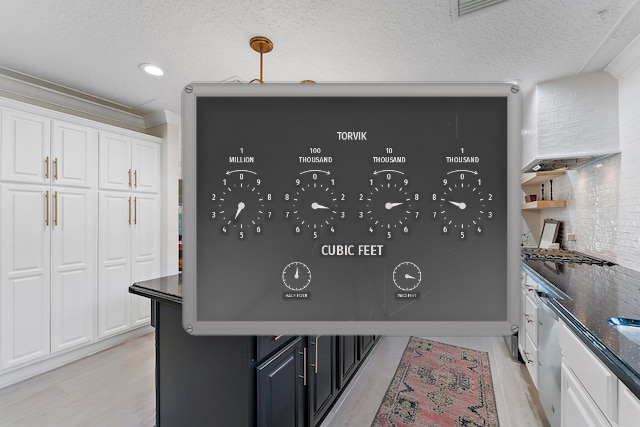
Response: 427800 ft³
